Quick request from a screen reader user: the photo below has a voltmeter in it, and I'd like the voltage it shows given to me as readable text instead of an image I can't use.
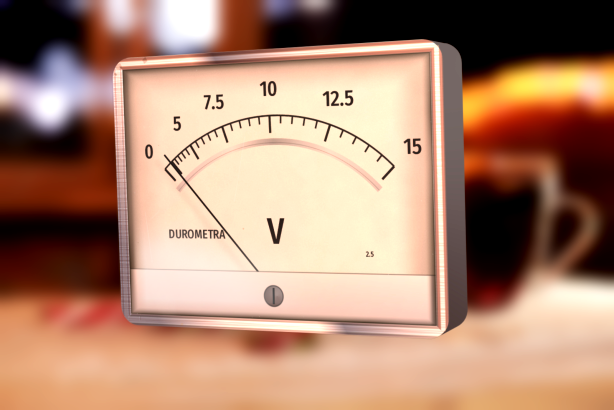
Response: 2.5 V
